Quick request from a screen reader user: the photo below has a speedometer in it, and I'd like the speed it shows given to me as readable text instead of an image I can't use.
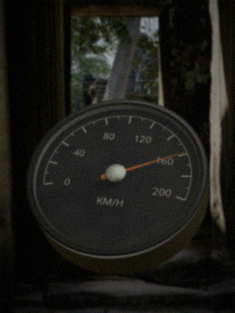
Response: 160 km/h
